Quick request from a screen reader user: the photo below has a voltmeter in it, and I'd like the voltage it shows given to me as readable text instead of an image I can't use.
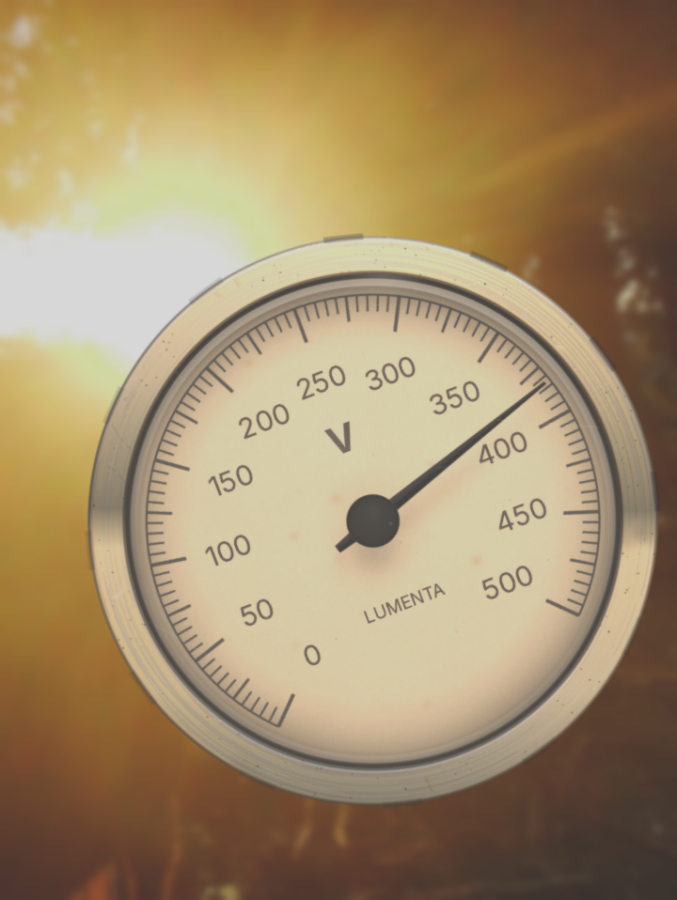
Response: 382.5 V
